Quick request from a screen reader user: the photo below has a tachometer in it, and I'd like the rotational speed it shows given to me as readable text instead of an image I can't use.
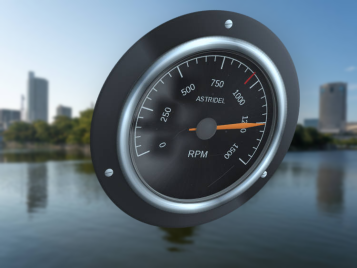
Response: 1250 rpm
